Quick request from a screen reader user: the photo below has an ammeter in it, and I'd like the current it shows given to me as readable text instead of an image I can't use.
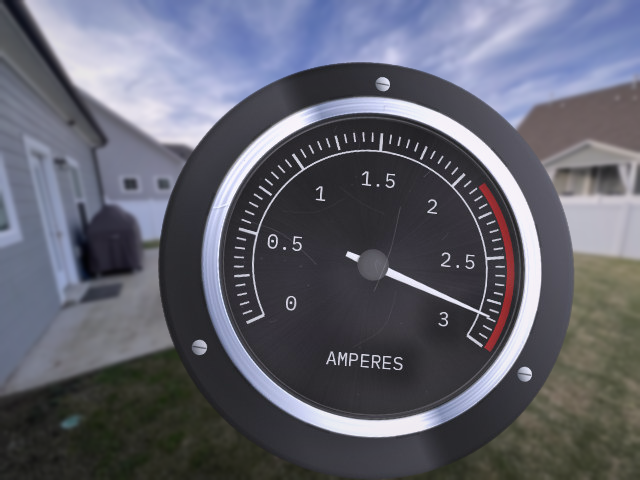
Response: 2.85 A
